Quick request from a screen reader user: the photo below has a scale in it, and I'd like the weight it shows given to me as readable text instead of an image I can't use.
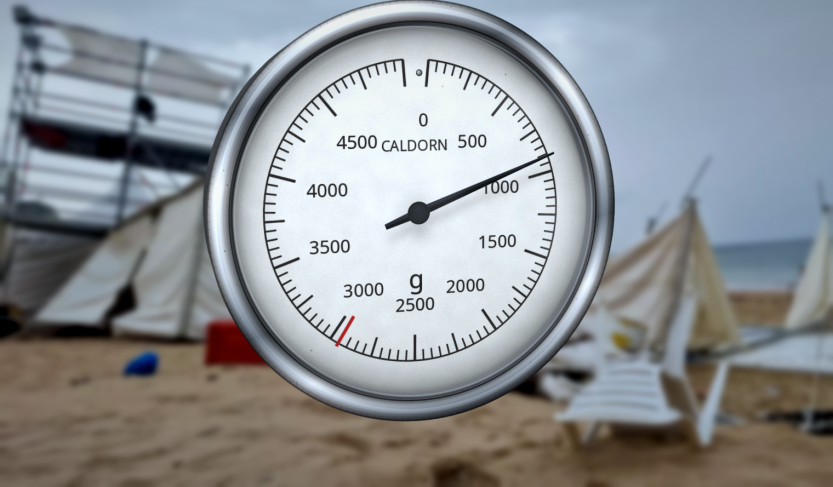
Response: 900 g
